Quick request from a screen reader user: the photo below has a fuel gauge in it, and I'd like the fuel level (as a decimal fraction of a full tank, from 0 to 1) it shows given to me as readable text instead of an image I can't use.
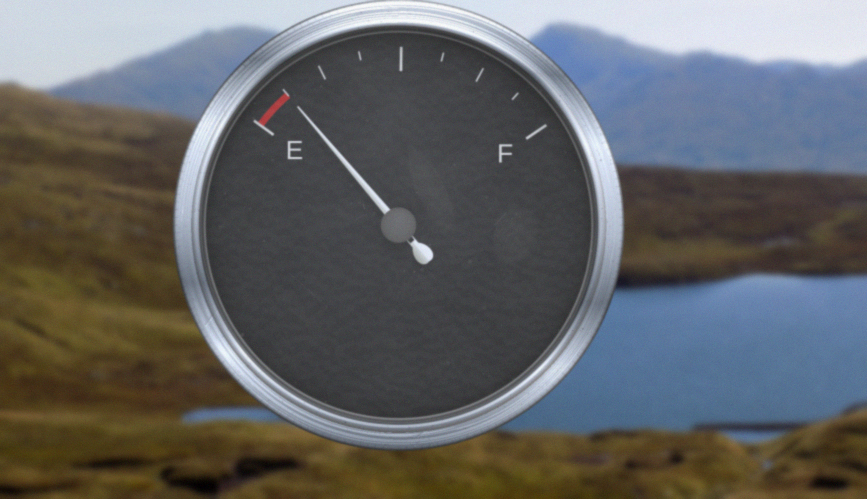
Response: 0.125
